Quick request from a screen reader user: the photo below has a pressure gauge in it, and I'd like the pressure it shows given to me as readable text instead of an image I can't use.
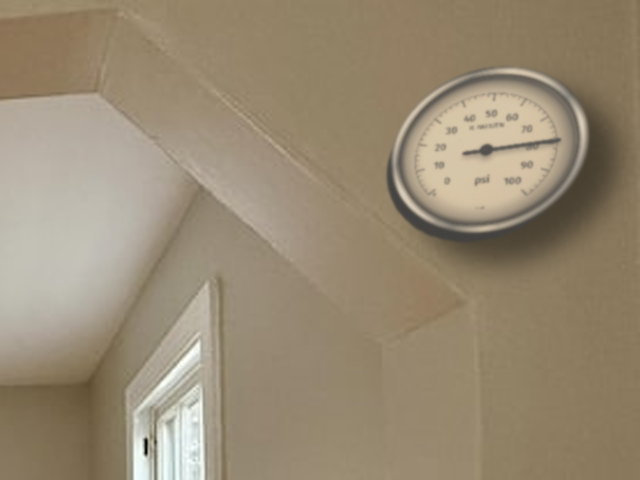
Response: 80 psi
